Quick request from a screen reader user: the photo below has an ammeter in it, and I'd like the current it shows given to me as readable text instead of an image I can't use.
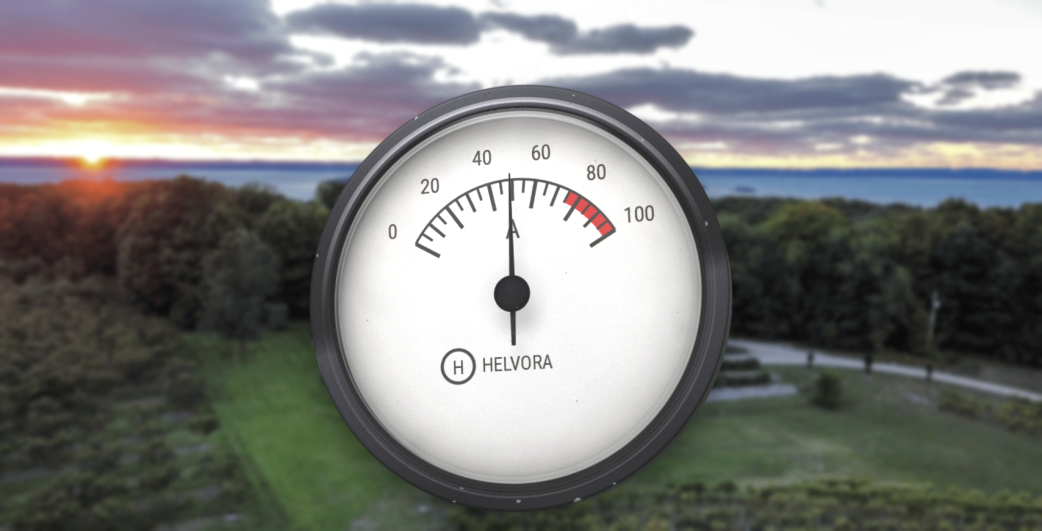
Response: 50 A
